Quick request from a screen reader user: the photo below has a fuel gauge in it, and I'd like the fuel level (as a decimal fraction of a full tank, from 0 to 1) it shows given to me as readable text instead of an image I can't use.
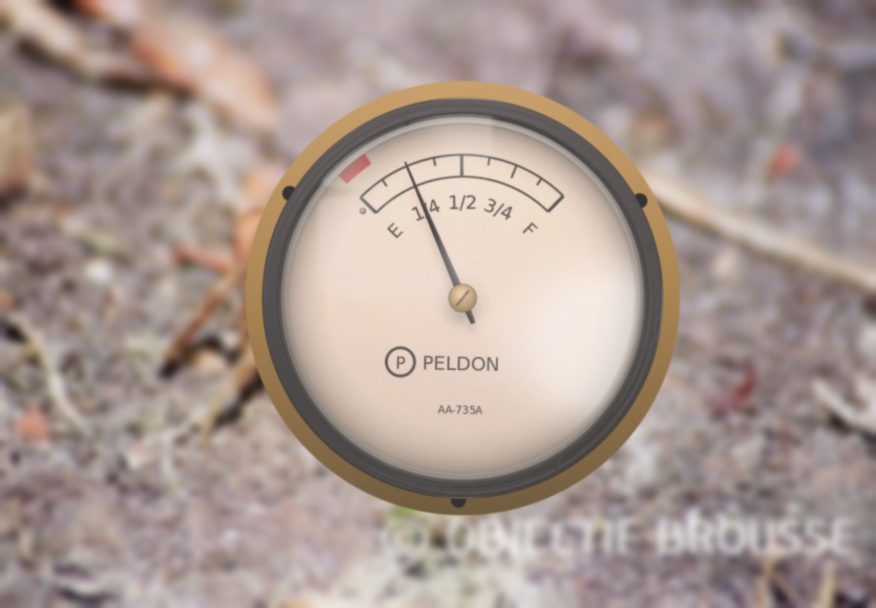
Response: 0.25
